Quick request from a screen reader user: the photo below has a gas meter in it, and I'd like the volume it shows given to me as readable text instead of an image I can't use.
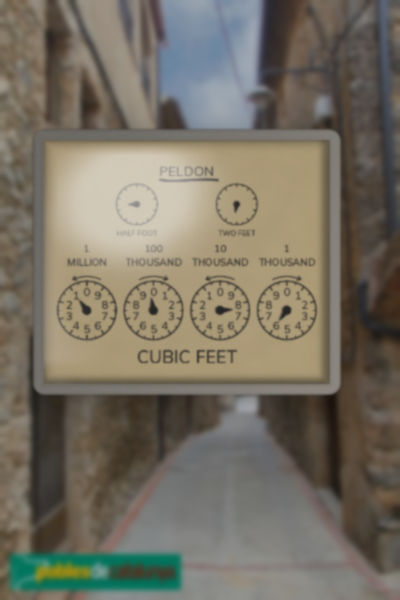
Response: 97600 ft³
